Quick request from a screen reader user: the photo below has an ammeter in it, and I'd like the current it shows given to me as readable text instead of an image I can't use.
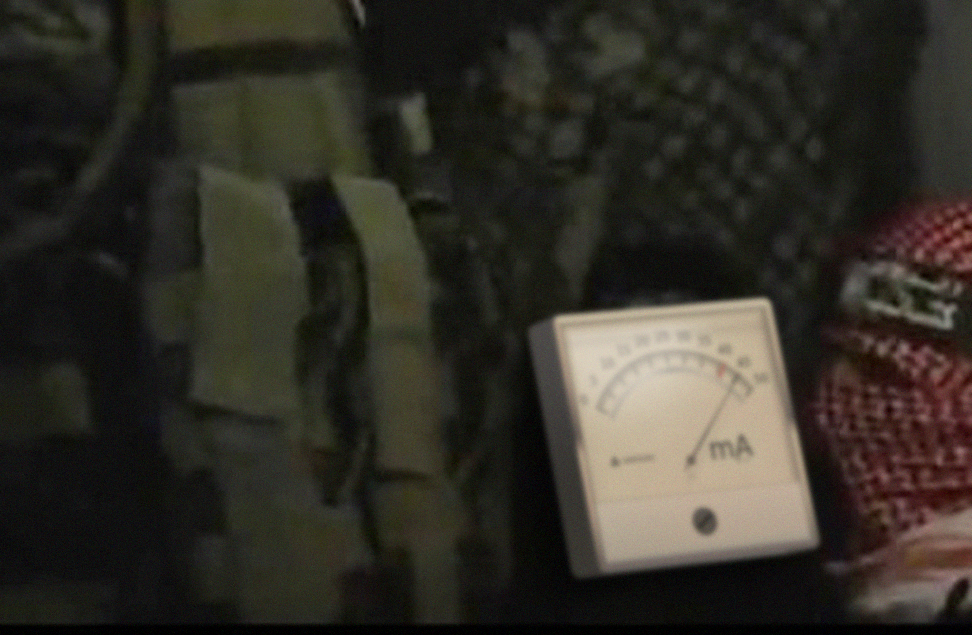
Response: 45 mA
